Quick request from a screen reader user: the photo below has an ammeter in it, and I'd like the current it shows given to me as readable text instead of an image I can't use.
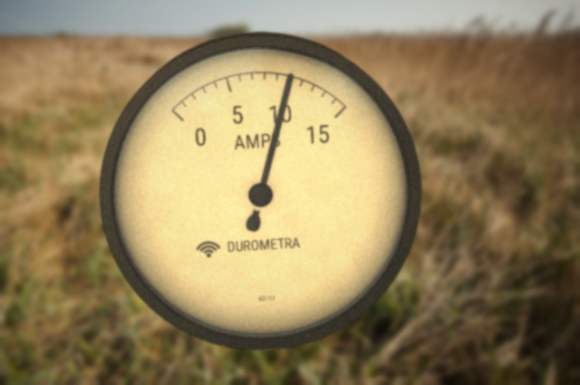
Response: 10 A
